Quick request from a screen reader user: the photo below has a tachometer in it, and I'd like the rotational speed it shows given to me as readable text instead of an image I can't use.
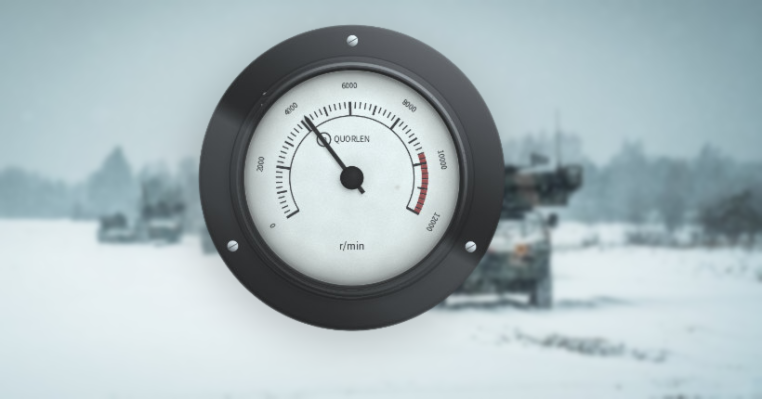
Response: 4200 rpm
